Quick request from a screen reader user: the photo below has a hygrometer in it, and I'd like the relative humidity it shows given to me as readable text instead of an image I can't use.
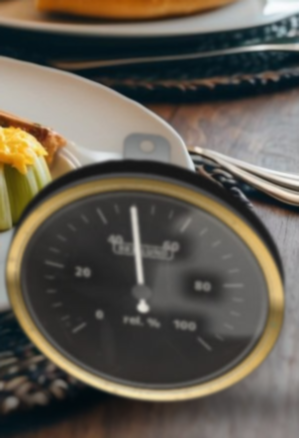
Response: 48 %
